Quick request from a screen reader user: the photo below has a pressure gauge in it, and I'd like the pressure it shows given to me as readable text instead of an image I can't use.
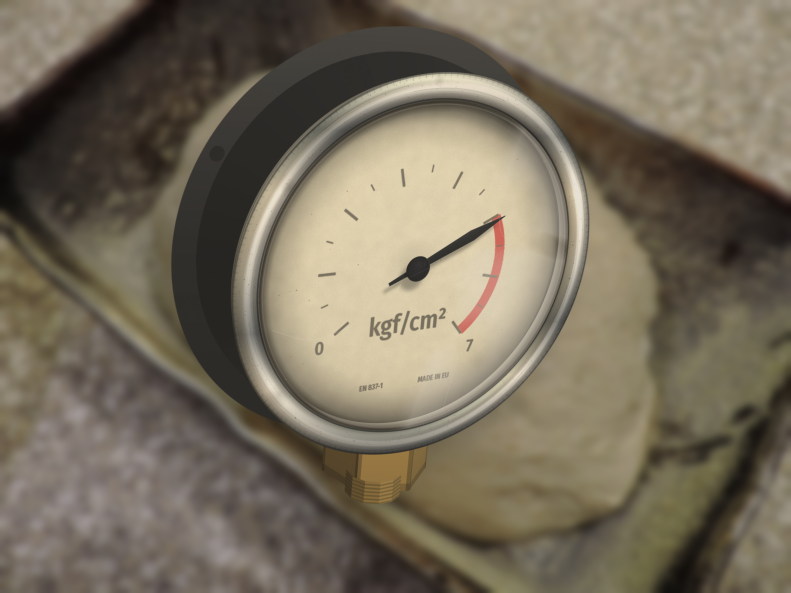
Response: 5 kg/cm²
